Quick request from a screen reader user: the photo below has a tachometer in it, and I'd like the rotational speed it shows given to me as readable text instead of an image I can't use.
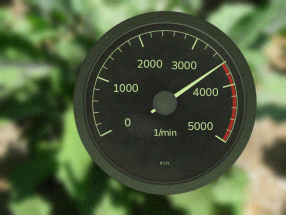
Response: 3600 rpm
